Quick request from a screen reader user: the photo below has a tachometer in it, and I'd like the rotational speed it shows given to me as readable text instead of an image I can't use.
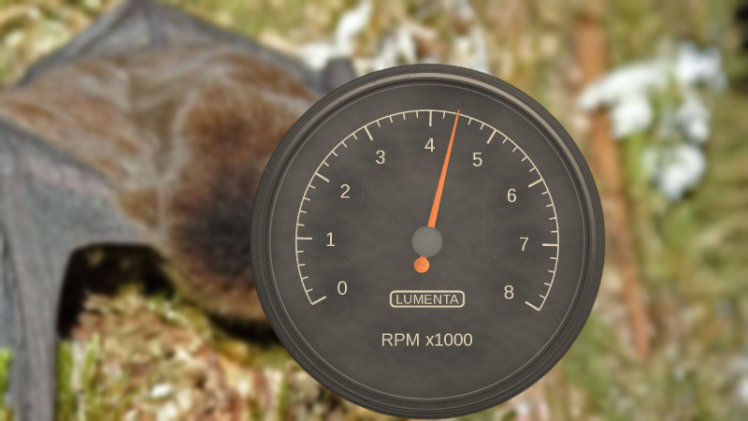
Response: 4400 rpm
